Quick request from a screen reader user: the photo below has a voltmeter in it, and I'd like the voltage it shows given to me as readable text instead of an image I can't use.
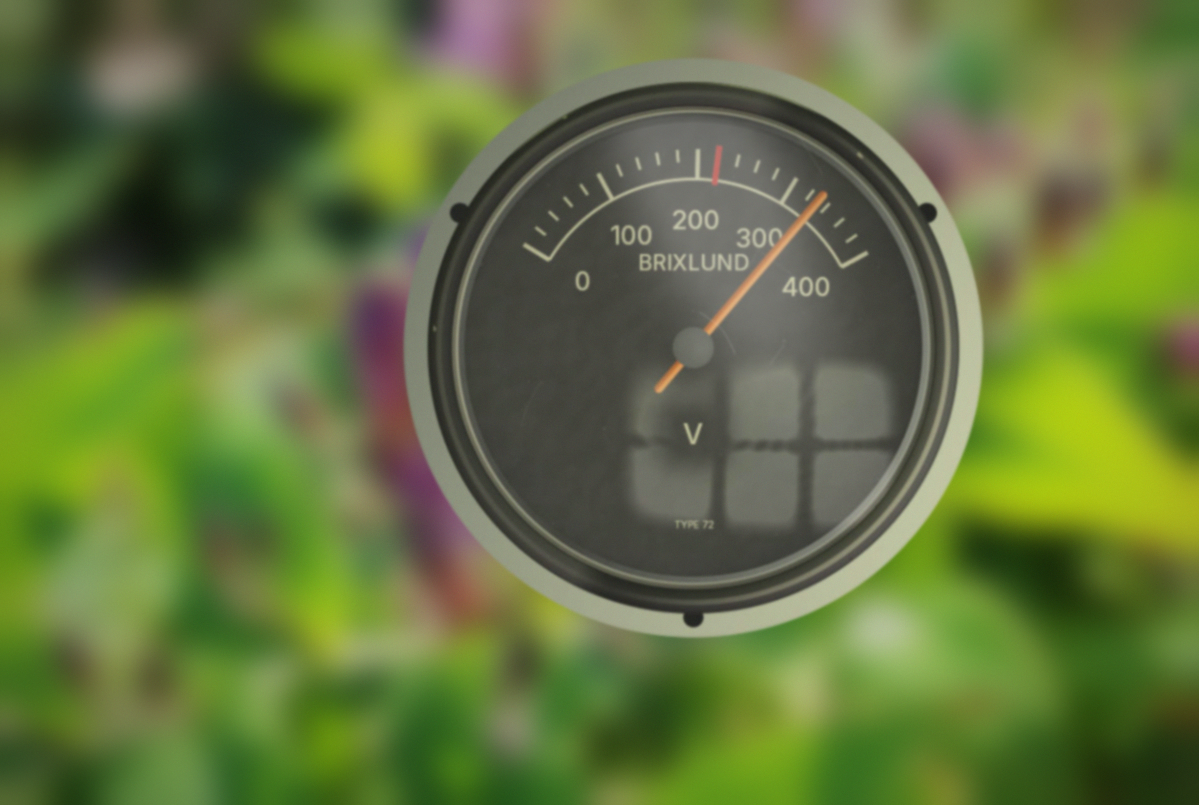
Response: 330 V
